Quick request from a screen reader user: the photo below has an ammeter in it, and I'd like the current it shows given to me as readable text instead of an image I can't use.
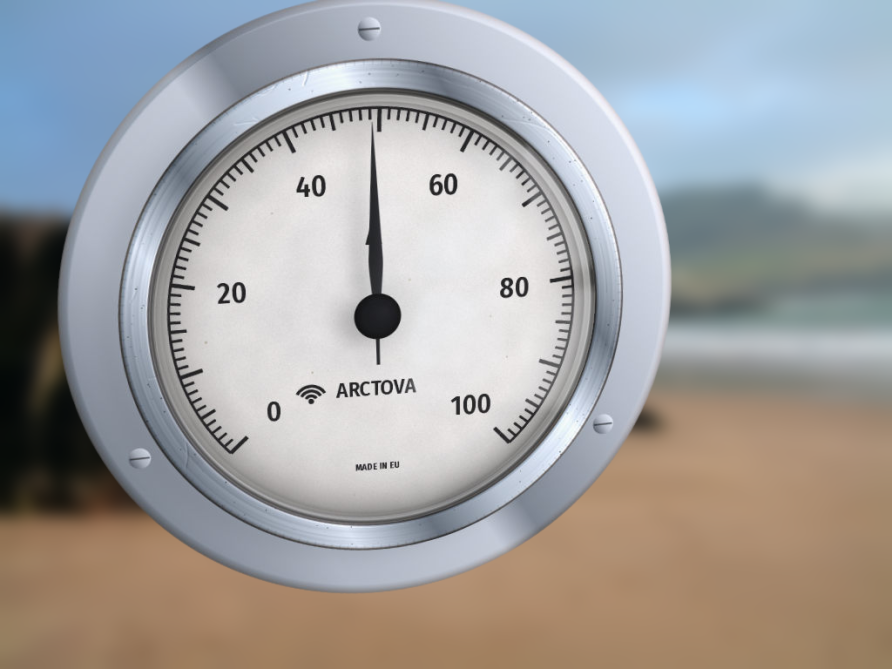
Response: 49 A
